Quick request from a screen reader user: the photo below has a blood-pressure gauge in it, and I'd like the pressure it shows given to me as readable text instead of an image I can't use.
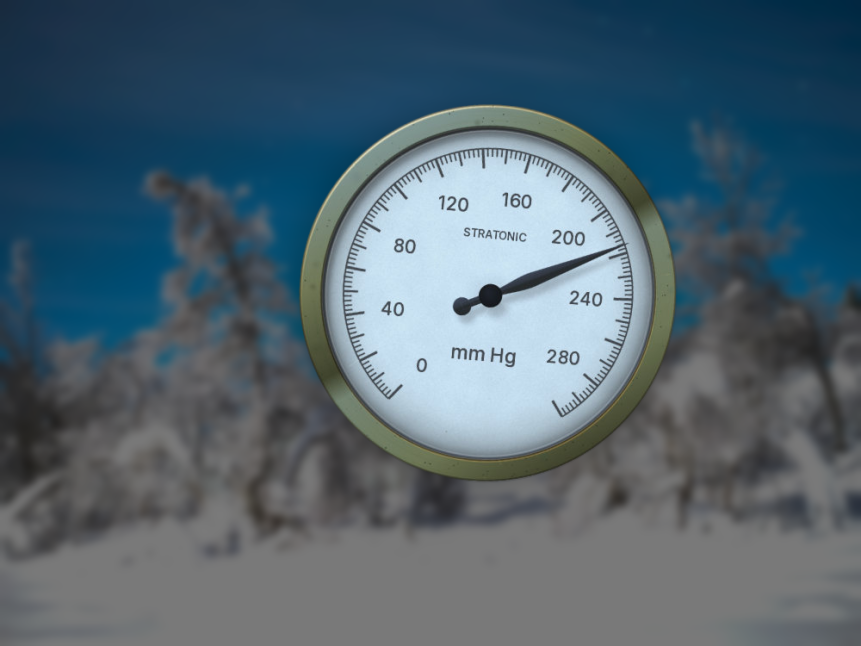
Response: 216 mmHg
